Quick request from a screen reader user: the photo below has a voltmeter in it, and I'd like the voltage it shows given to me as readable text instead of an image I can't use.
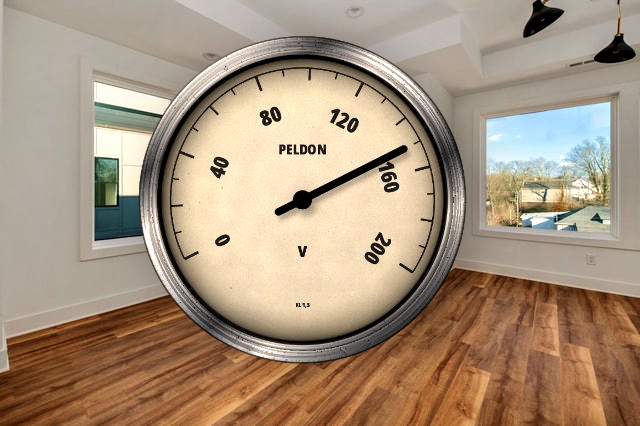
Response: 150 V
